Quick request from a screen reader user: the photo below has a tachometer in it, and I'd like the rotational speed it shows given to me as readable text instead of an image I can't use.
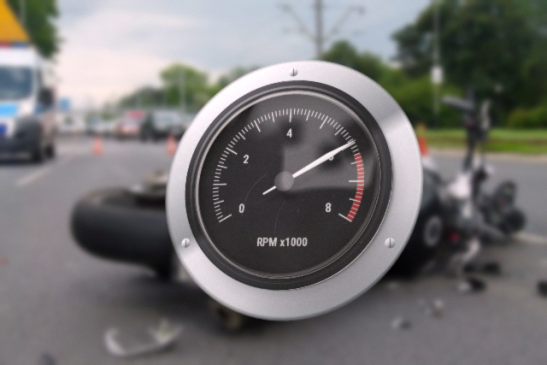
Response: 6000 rpm
